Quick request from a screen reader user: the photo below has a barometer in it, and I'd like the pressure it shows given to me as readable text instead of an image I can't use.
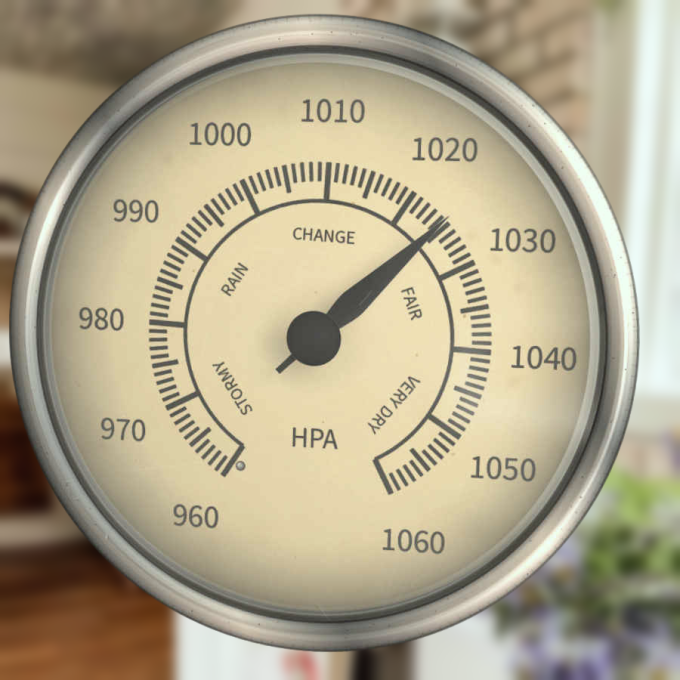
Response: 1024.5 hPa
